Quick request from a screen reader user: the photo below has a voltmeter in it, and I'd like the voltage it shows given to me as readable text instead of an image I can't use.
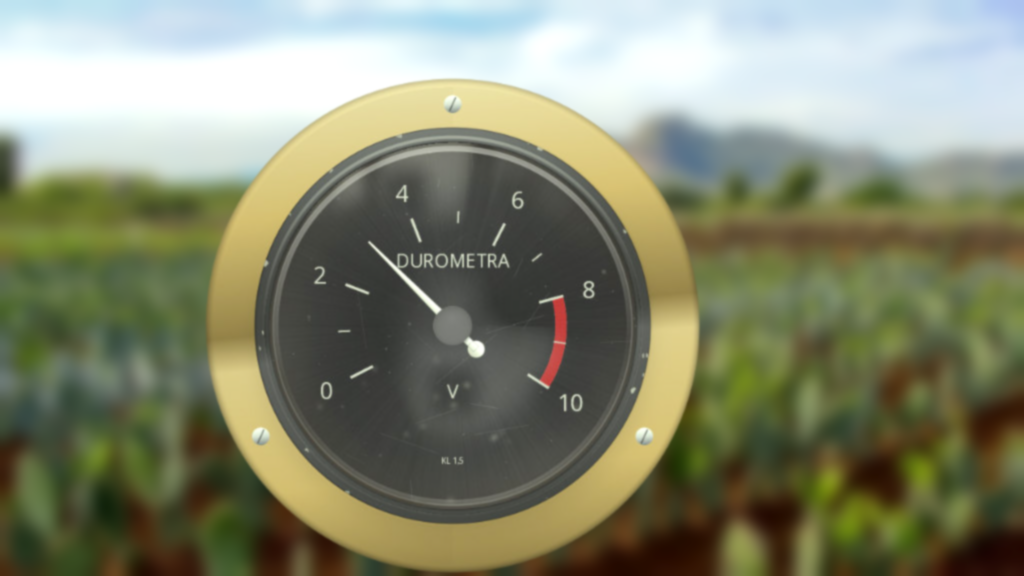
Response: 3 V
